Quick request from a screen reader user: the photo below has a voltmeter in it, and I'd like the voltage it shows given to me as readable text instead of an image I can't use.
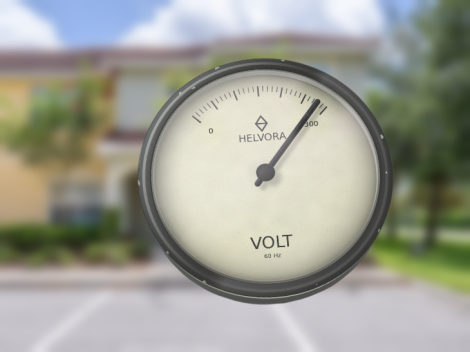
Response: 280 V
